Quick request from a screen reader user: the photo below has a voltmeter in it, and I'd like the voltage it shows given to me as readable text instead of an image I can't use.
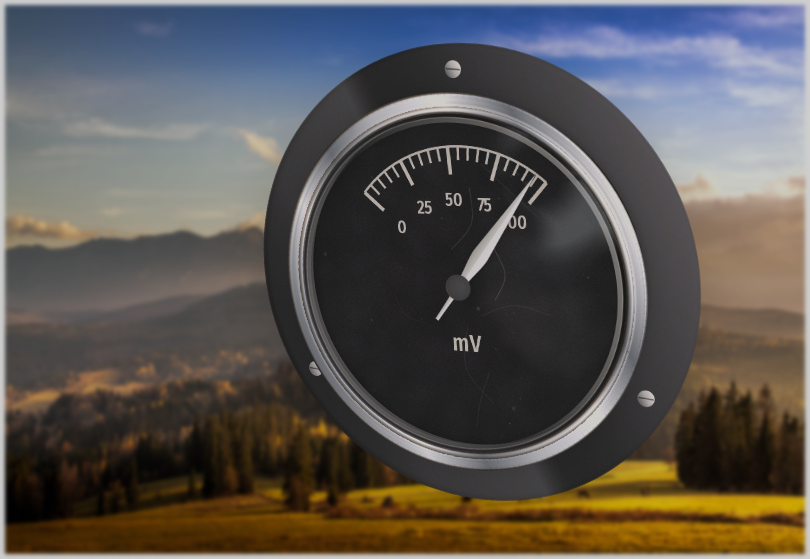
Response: 95 mV
